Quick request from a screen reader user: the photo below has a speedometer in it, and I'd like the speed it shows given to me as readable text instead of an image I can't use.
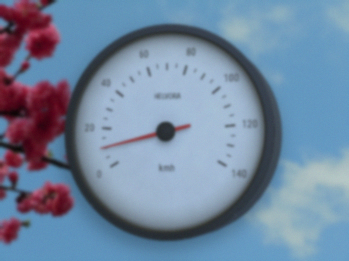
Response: 10 km/h
